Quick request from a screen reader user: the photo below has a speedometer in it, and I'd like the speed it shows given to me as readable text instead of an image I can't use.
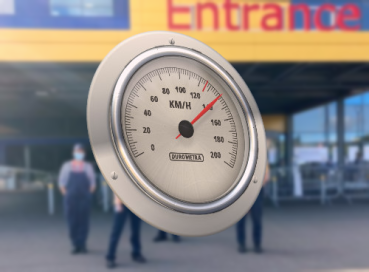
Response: 140 km/h
